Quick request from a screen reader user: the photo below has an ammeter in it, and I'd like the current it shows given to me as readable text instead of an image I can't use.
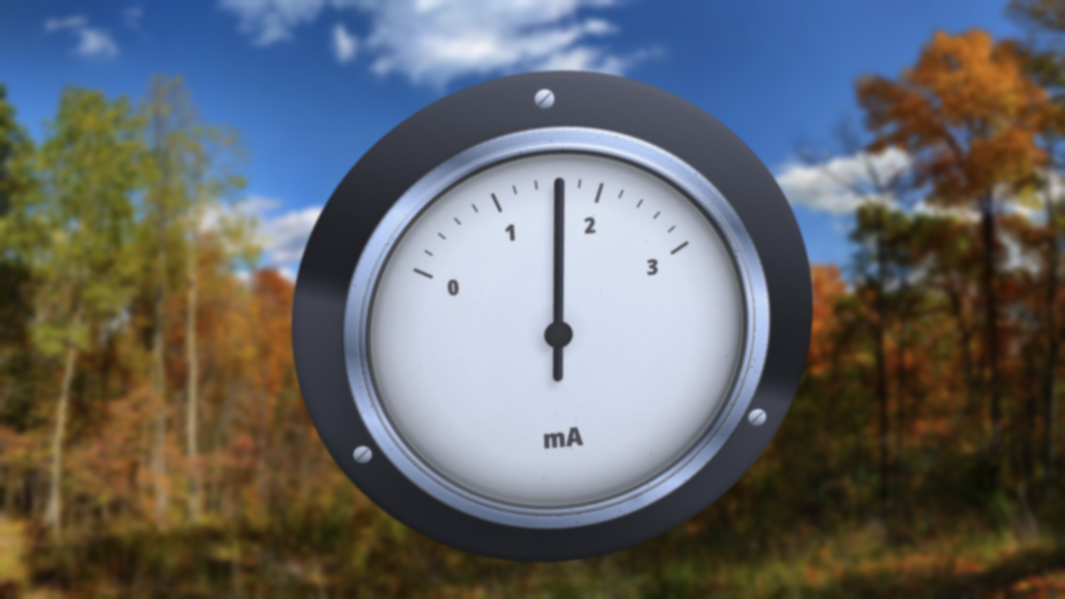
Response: 1.6 mA
